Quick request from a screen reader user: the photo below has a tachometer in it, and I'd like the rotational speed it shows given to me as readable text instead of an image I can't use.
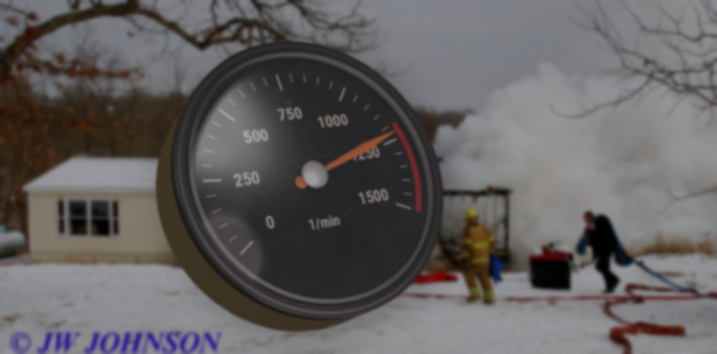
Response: 1225 rpm
